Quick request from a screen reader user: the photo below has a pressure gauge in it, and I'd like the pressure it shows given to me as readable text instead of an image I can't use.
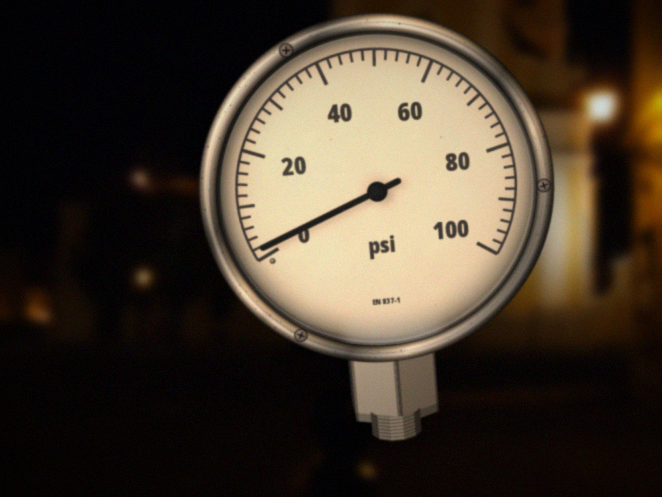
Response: 2 psi
